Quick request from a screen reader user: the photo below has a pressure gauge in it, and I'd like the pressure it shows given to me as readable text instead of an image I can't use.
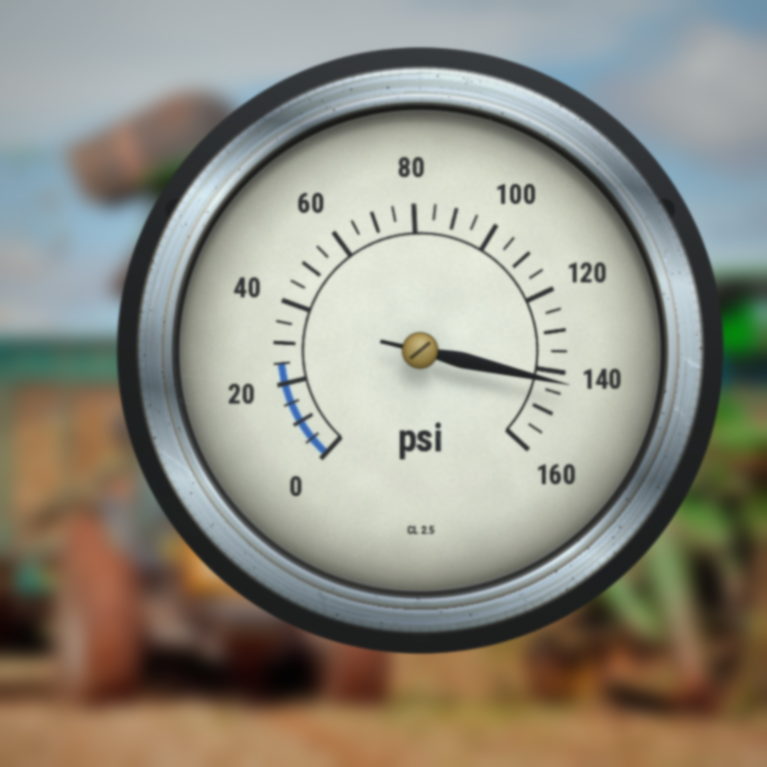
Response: 142.5 psi
